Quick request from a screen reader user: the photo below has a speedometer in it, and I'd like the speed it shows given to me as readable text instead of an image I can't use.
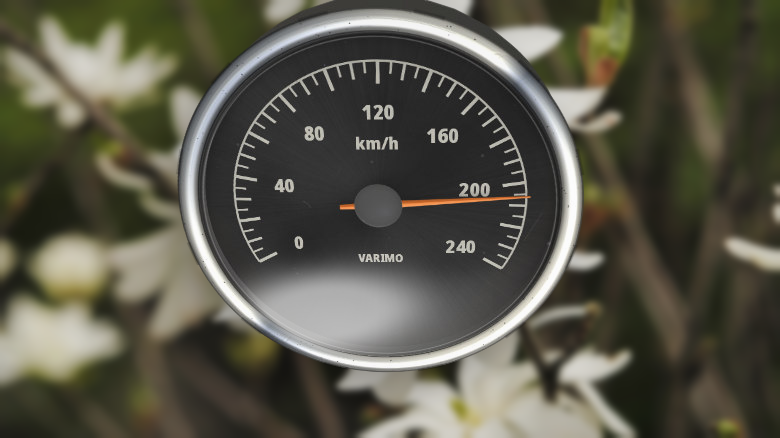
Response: 205 km/h
